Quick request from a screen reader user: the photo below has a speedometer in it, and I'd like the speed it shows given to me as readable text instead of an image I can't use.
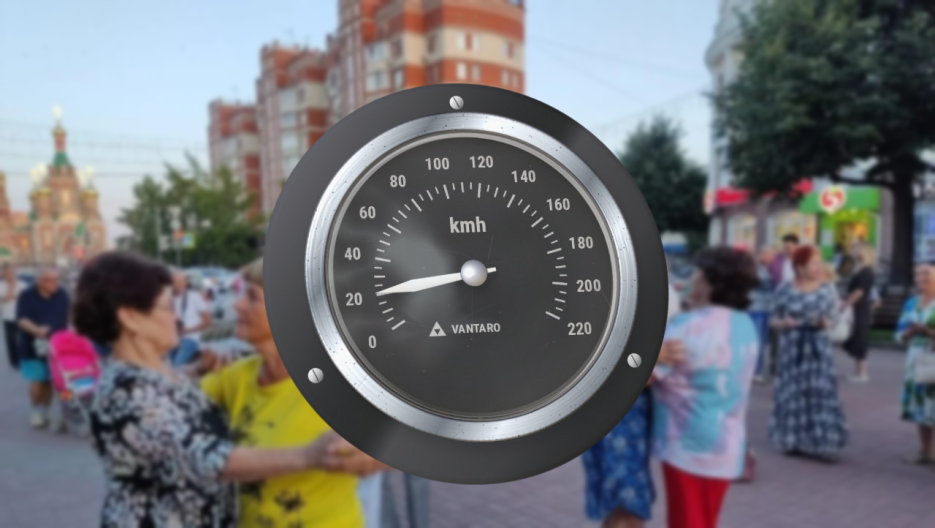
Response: 20 km/h
